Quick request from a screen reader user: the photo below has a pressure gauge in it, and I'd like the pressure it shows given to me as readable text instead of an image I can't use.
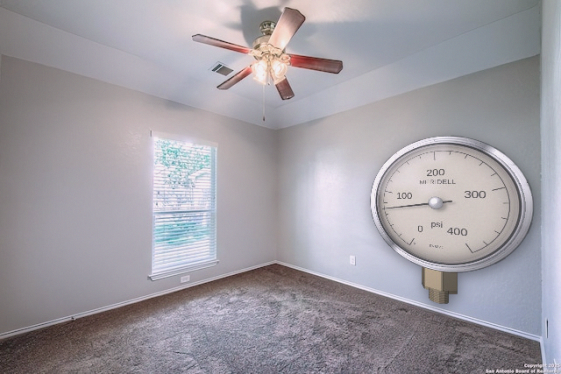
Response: 70 psi
